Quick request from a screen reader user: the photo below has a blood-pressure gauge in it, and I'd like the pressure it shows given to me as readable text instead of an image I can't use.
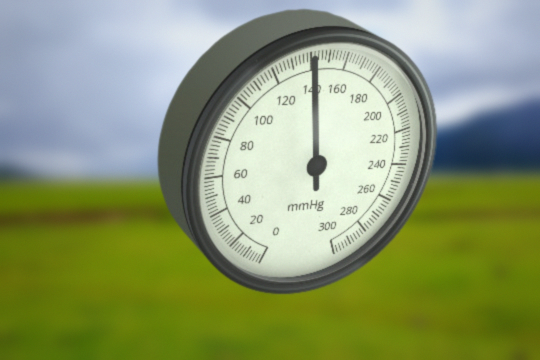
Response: 140 mmHg
